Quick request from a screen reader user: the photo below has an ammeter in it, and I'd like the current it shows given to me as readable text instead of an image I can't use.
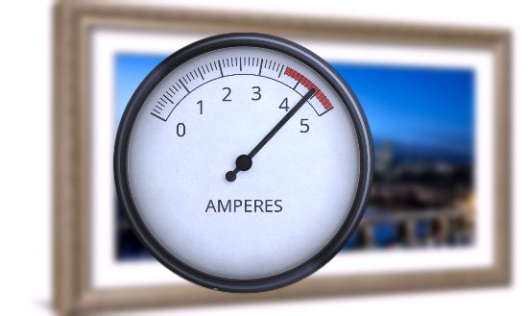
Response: 4.4 A
